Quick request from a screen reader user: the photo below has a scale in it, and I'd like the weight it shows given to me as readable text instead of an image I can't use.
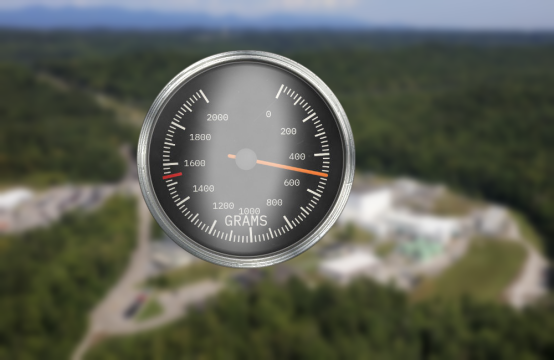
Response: 500 g
